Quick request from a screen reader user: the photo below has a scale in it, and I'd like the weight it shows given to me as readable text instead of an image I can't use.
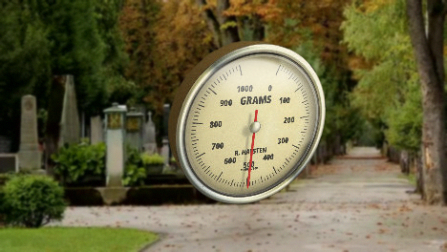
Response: 500 g
